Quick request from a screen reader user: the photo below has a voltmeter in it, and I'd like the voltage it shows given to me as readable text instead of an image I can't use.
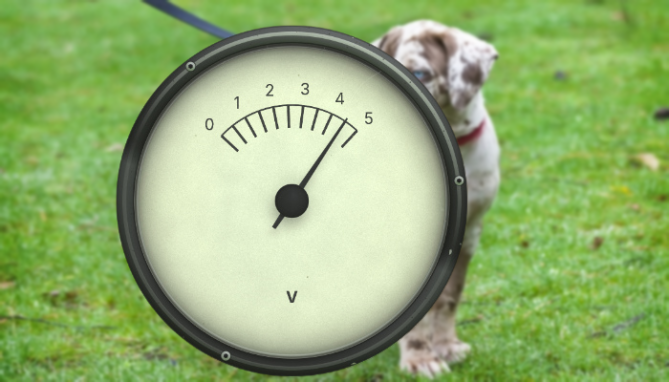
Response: 4.5 V
